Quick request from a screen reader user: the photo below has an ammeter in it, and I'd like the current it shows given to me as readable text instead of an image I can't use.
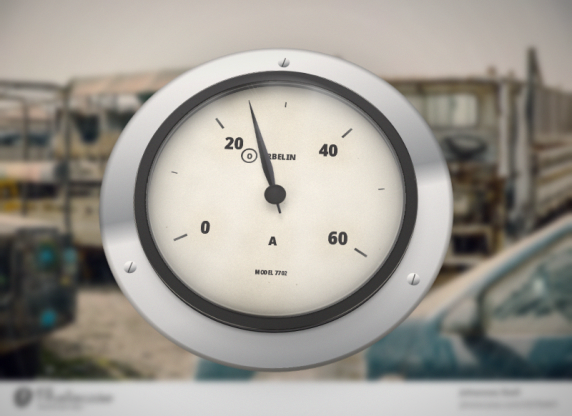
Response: 25 A
